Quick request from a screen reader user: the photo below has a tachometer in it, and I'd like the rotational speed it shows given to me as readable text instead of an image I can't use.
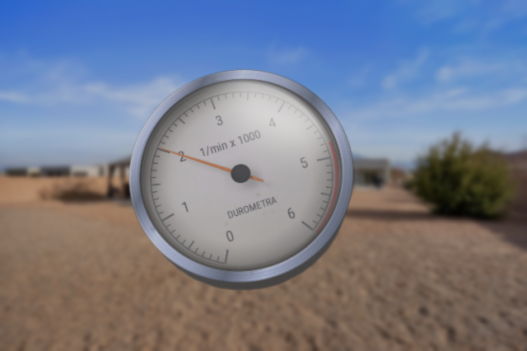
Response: 2000 rpm
